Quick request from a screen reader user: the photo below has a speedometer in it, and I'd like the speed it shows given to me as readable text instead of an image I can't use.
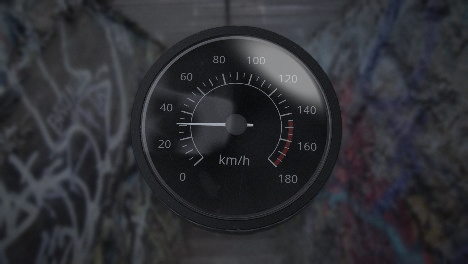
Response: 30 km/h
